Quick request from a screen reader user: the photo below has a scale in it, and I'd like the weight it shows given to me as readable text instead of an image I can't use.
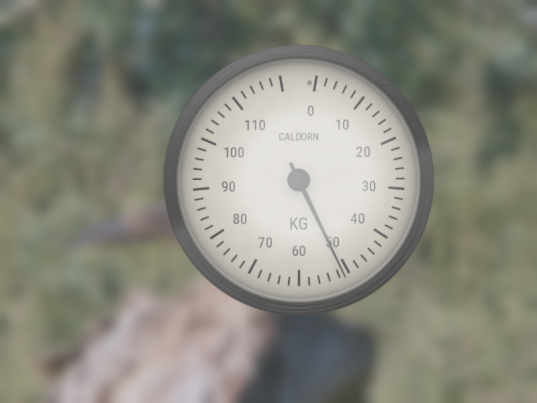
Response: 51 kg
